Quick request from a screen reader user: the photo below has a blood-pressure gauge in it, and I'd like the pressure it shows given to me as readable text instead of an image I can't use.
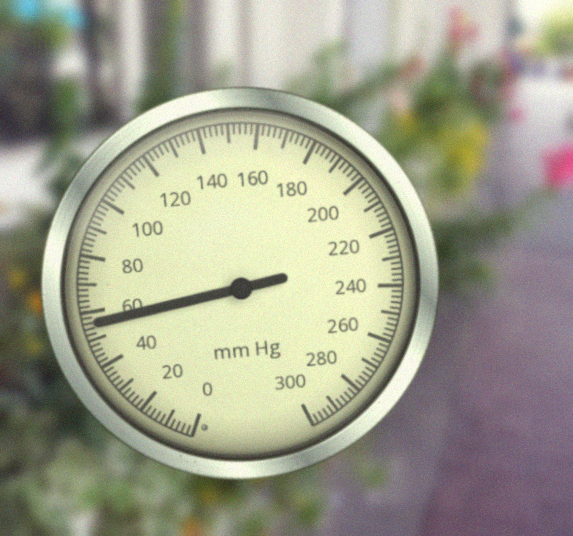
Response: 56 mmHg
